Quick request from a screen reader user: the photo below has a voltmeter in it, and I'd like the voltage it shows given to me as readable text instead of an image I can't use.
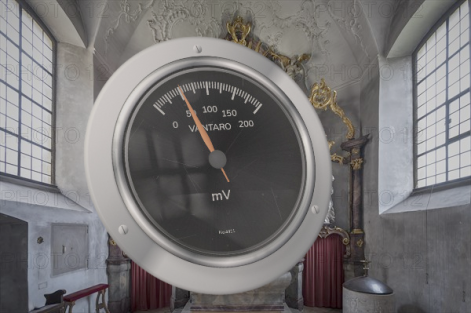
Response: 50 mV
